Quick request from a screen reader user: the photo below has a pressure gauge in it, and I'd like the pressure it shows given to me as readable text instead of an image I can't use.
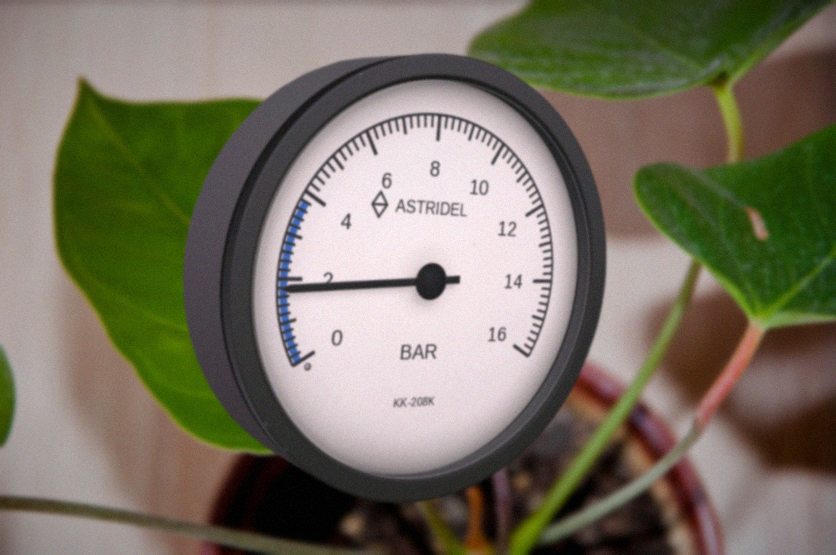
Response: 1.8 bar
